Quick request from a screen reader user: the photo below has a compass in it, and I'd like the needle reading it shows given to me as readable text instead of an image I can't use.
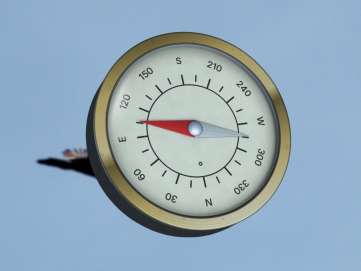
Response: 105 °
